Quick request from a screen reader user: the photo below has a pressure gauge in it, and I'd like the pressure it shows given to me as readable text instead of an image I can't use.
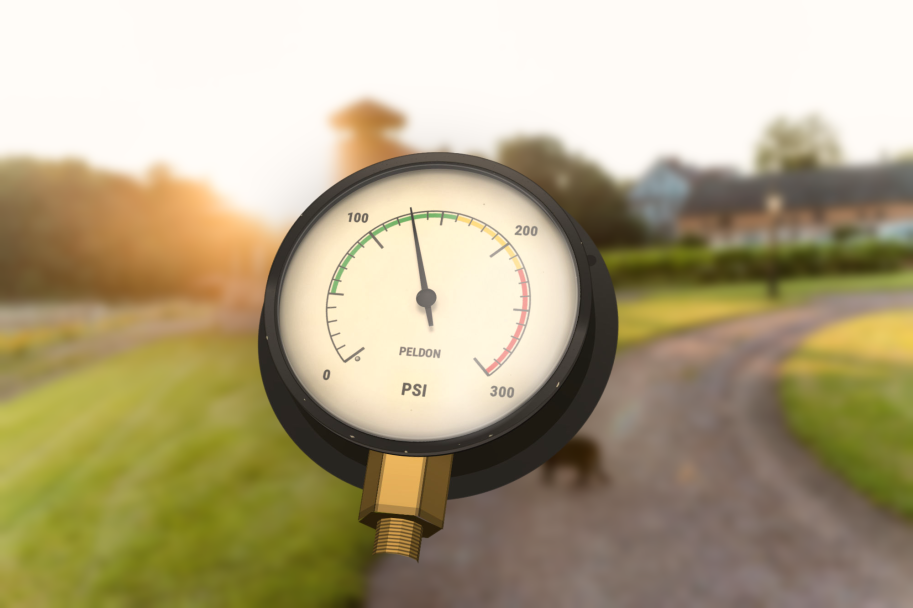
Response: 130 psi
